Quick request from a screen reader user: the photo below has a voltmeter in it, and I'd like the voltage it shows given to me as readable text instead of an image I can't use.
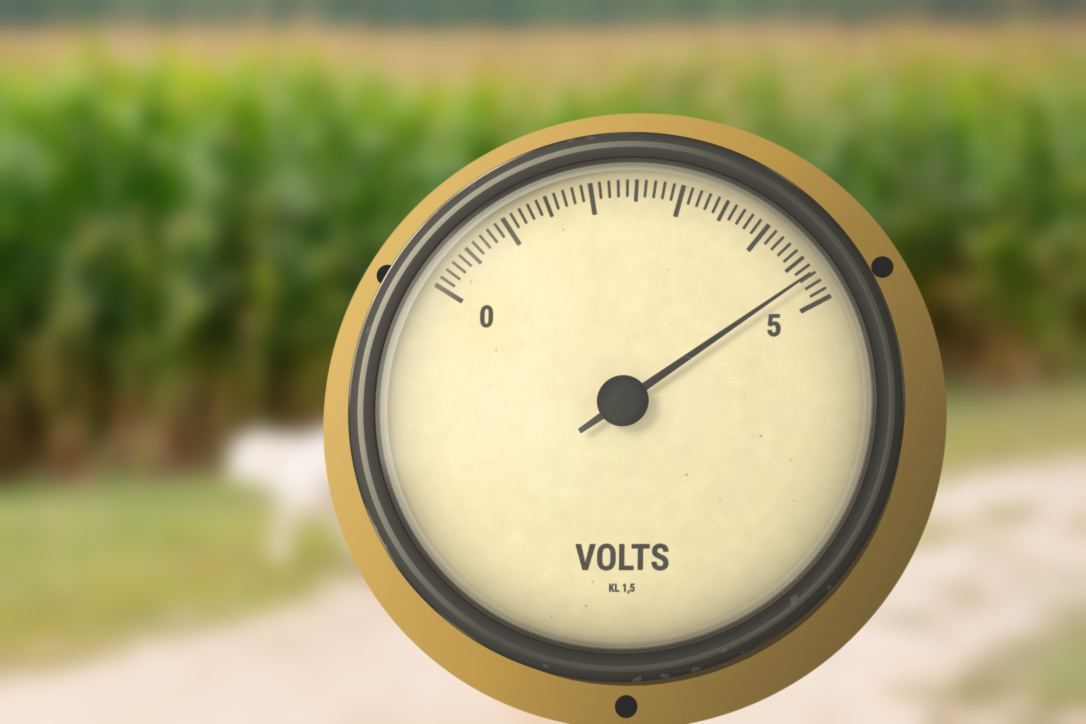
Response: 4.7 V
